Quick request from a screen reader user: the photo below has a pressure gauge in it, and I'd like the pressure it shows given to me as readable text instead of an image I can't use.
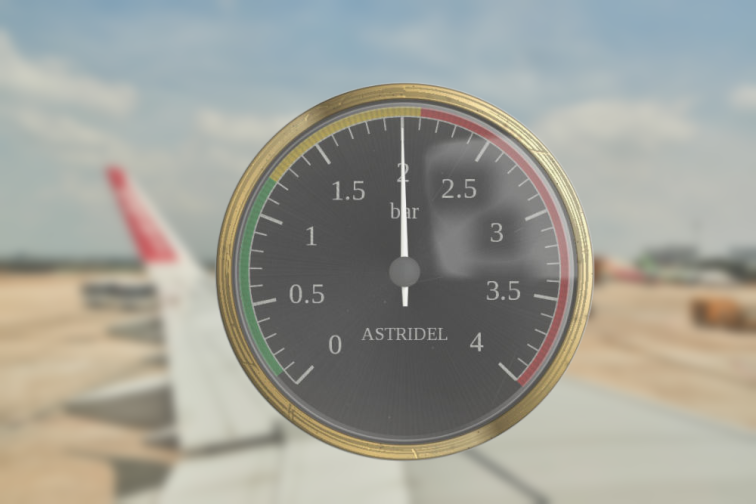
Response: 2 bar
